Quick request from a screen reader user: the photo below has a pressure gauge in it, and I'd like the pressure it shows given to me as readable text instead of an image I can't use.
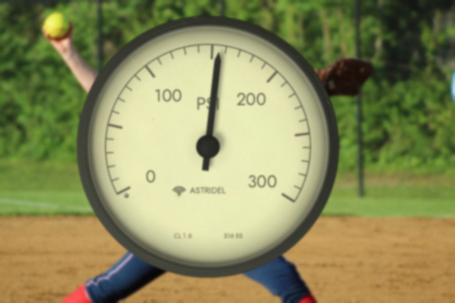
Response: 155 psi
